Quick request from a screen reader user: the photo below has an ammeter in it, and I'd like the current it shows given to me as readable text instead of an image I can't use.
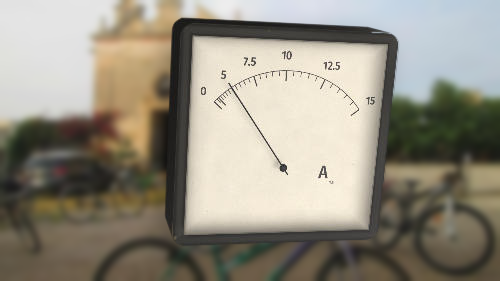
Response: 5 A
